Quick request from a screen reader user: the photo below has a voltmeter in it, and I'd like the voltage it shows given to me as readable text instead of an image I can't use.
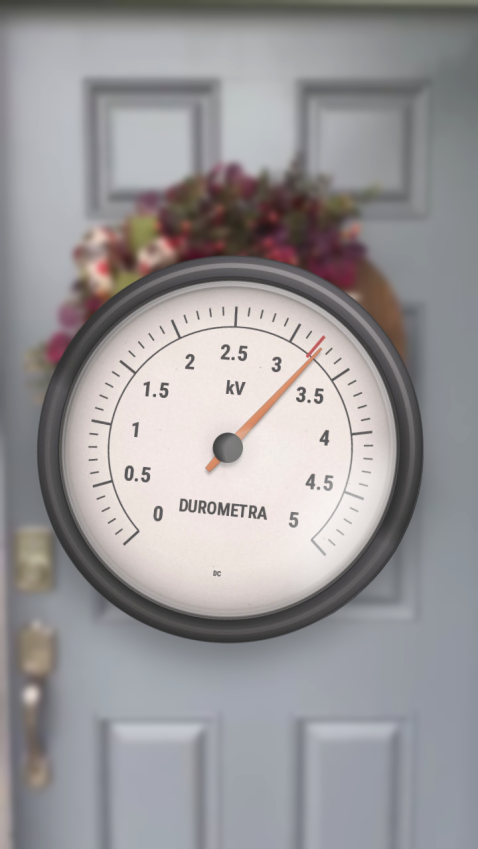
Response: 3.25 kV
